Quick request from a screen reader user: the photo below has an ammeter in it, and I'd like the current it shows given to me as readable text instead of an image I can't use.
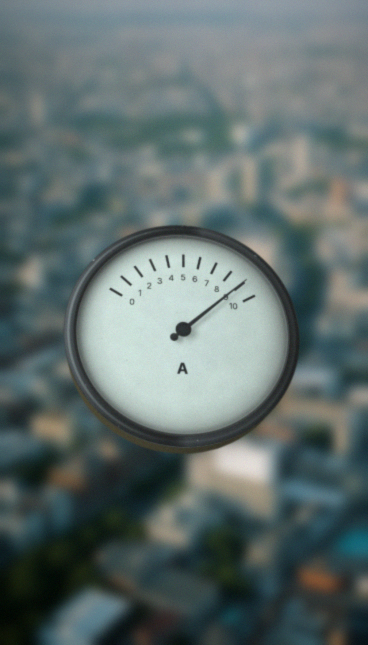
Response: 9 A
